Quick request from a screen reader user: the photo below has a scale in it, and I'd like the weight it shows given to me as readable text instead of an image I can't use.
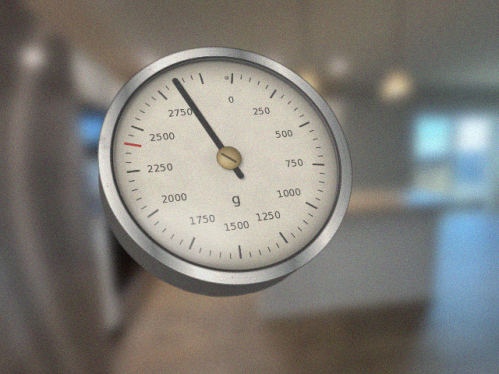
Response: 2850 g
